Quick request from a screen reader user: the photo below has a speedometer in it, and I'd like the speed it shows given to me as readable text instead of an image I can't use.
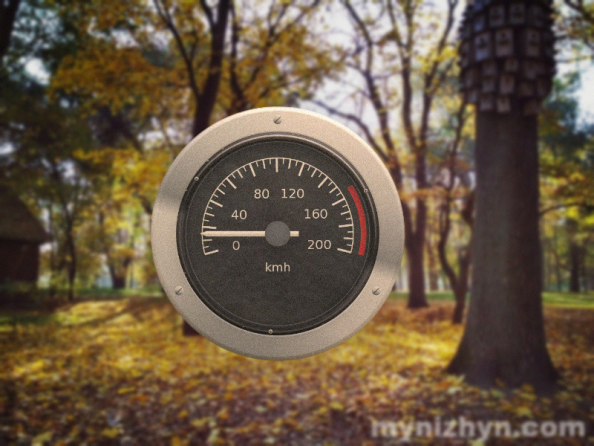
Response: 15 km/h
